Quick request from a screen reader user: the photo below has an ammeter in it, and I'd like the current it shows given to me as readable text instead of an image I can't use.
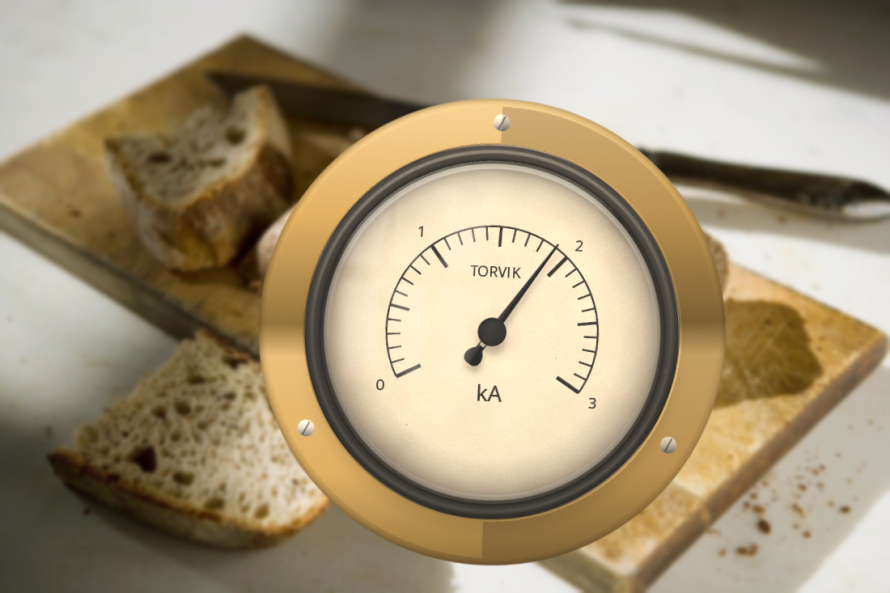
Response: 1.9 kA
